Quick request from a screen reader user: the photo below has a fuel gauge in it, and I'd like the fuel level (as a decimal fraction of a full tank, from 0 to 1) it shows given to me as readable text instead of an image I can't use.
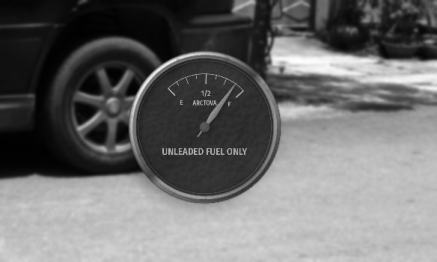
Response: 0.875
